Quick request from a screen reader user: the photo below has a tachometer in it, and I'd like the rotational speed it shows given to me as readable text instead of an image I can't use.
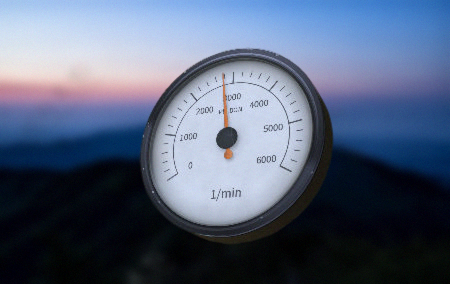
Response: 2800 rpm
